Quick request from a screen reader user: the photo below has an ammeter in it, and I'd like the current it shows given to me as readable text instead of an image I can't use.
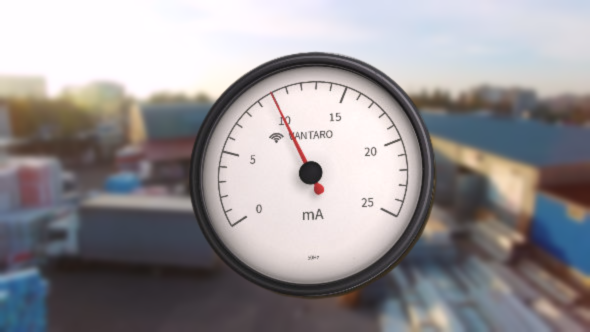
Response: 10 mA
